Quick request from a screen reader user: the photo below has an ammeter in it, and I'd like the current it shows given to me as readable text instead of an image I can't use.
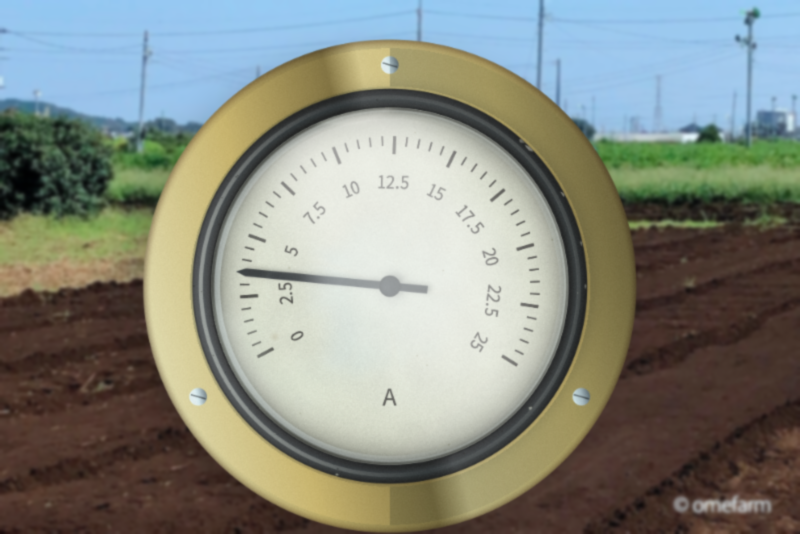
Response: 3.5 A
